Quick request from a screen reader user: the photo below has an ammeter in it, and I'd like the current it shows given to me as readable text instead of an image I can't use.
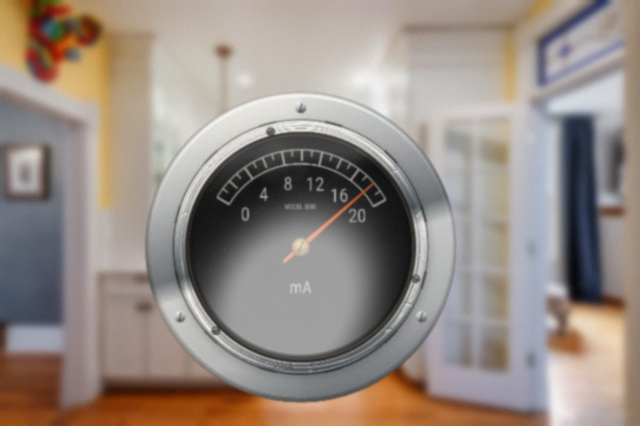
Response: 18 mA
